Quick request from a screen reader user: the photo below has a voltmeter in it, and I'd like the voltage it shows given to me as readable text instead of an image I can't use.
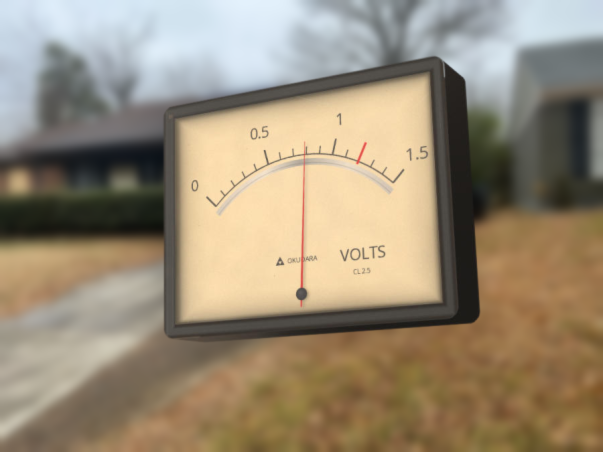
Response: 0.8 V
